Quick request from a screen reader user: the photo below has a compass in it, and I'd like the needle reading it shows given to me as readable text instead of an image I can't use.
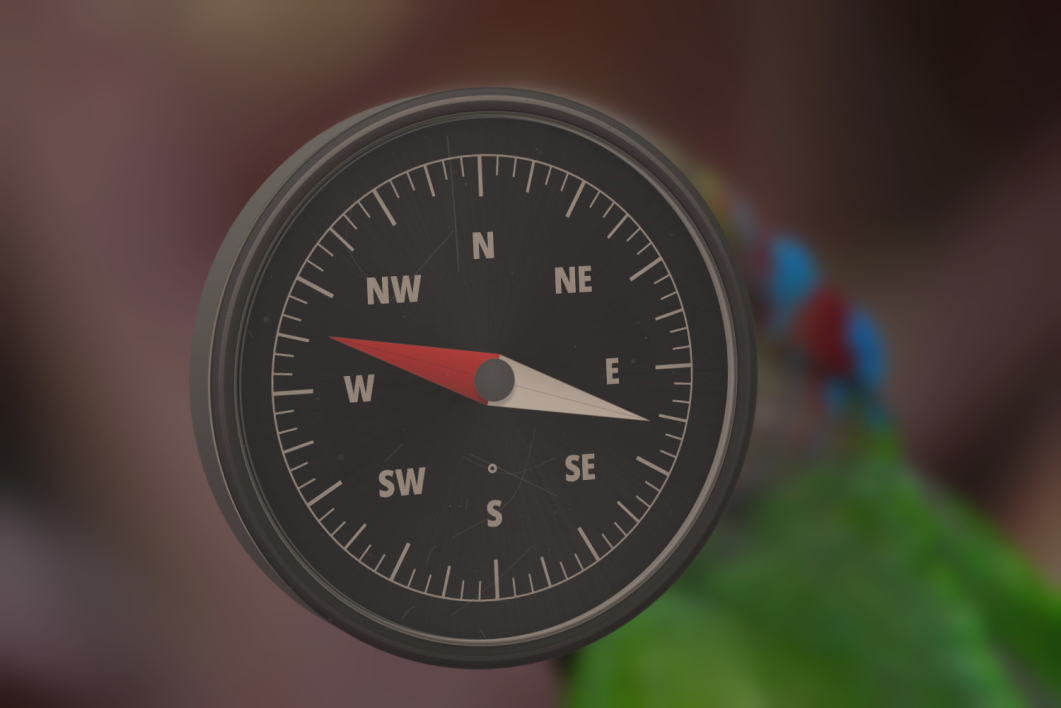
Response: 287.5 °
